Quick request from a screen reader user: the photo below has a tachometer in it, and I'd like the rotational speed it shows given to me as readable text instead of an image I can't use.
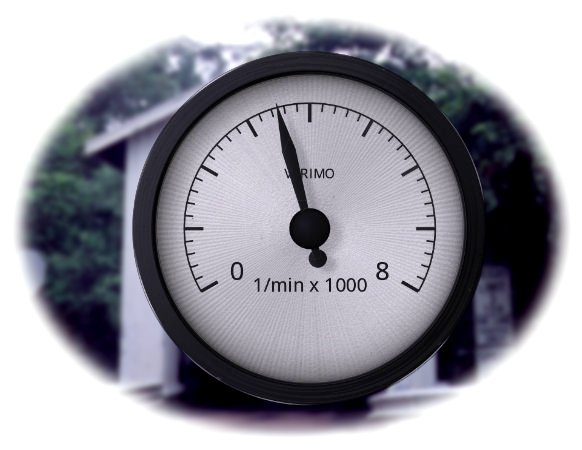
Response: 3500 rpm
